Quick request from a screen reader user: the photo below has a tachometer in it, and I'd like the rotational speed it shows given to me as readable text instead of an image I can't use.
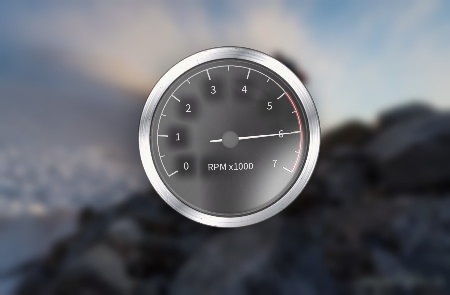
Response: 6000 rpm
